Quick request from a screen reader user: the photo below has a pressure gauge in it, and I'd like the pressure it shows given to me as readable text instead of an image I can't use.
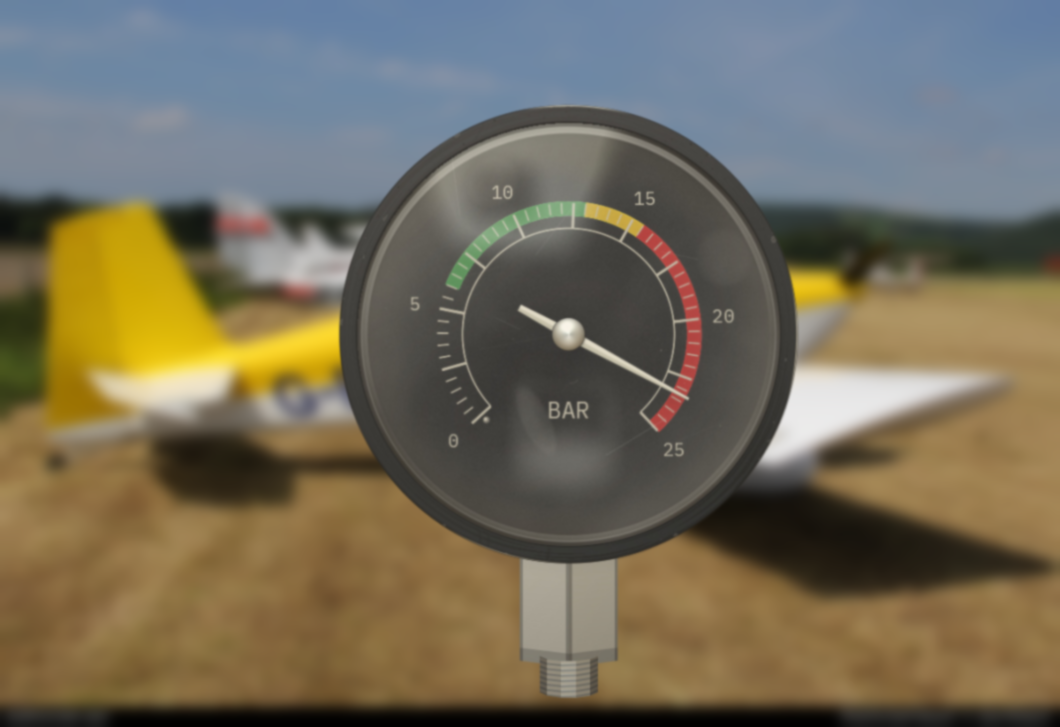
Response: 23.25 bar
